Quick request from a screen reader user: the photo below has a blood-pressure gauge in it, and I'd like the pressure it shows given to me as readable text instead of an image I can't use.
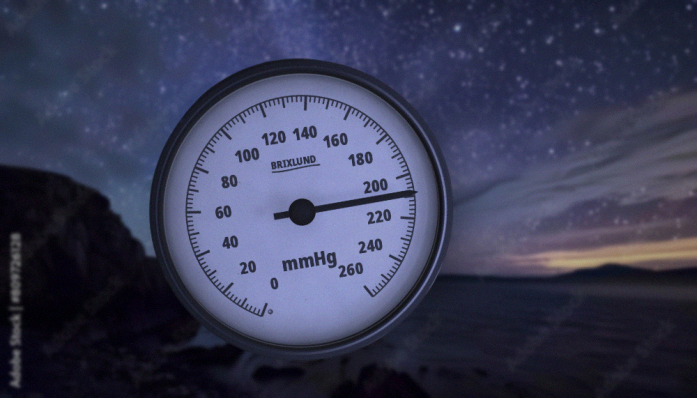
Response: 208 mmHg
